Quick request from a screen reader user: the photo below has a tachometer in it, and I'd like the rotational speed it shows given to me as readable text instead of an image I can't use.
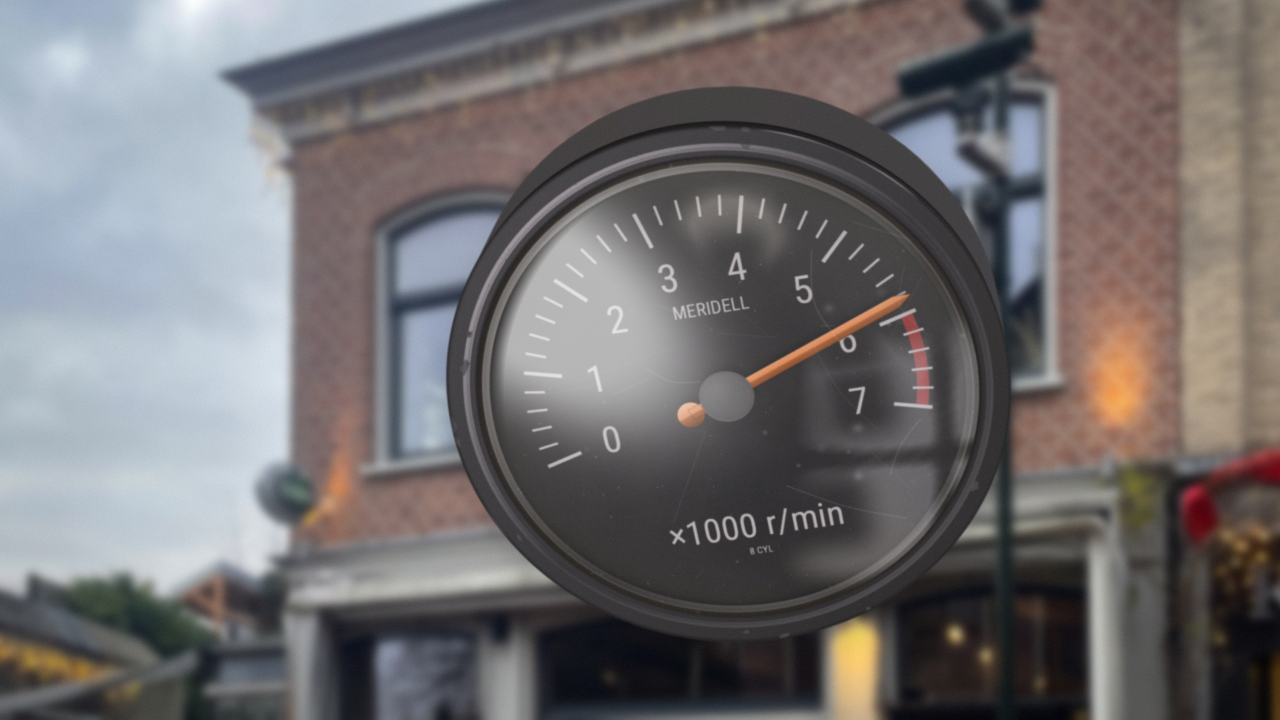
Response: 5800 rpm
